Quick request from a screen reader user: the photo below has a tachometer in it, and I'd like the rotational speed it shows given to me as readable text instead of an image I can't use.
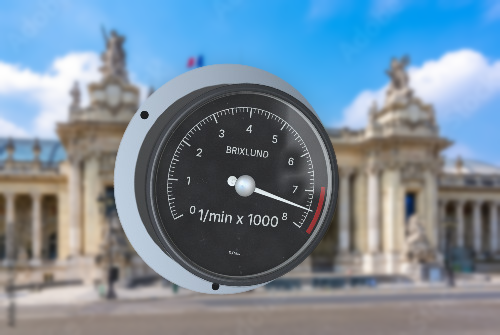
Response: 7500 rpm
